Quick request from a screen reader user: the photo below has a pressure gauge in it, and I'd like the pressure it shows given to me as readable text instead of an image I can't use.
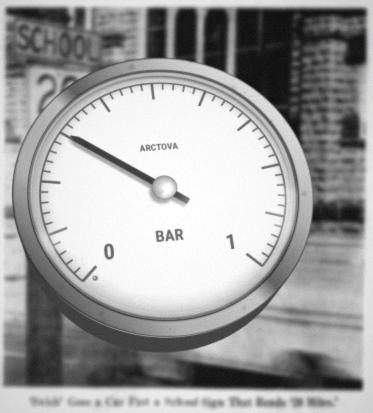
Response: 0.3 bar
